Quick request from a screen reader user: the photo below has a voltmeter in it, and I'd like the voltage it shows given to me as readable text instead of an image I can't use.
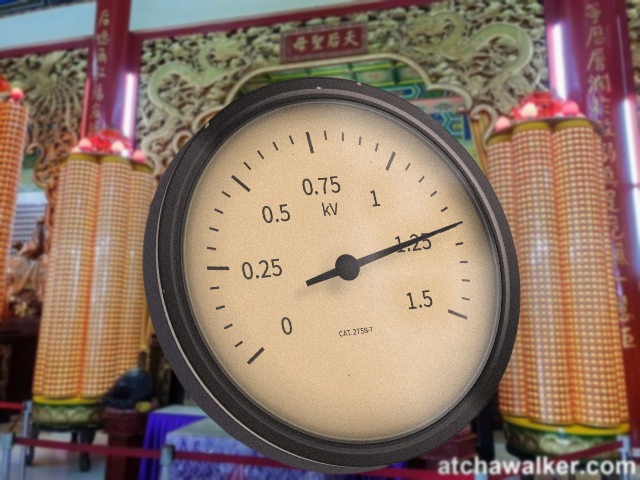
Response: 1.25 kV
